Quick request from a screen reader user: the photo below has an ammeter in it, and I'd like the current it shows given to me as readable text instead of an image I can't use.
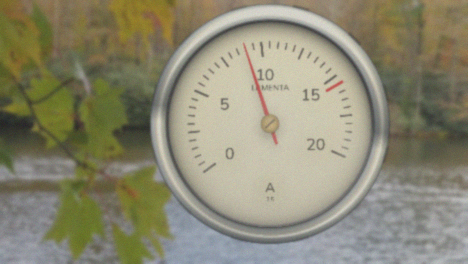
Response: 9 A
